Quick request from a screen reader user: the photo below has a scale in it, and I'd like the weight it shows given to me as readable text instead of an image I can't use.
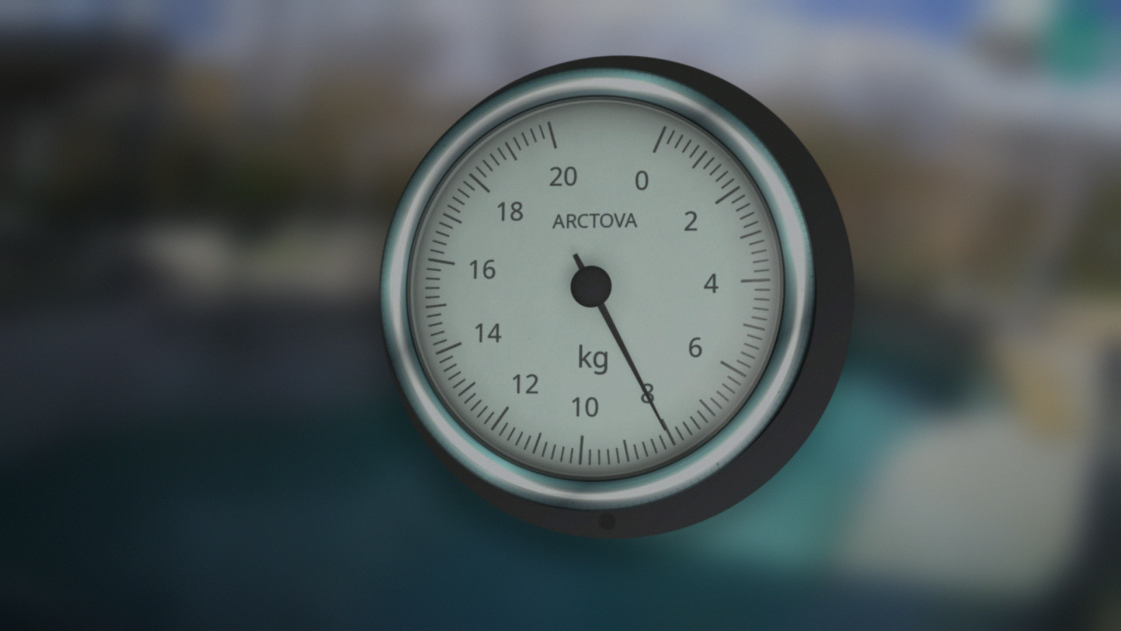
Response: 8 kg
